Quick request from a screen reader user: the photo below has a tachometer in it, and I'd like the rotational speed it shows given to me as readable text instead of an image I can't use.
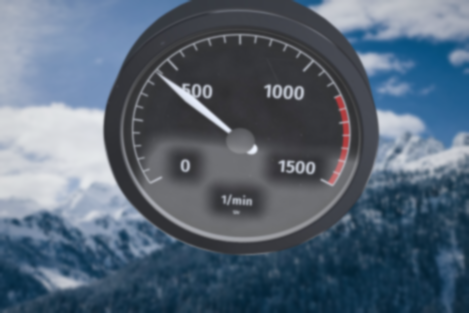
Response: 450 rpm
